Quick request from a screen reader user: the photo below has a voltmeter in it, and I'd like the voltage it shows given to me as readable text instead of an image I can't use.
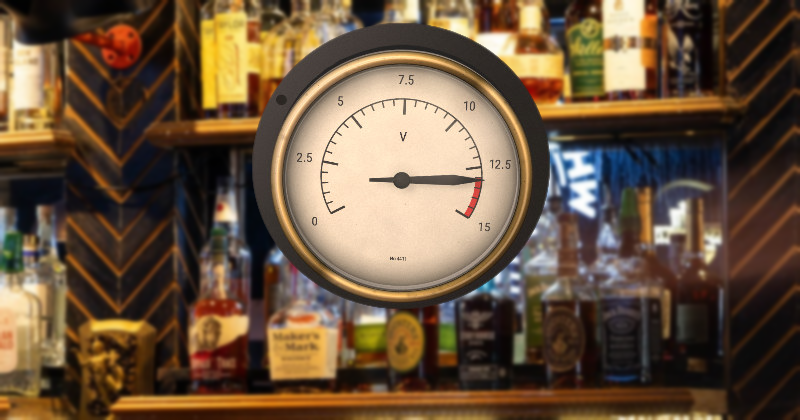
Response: 13 V
